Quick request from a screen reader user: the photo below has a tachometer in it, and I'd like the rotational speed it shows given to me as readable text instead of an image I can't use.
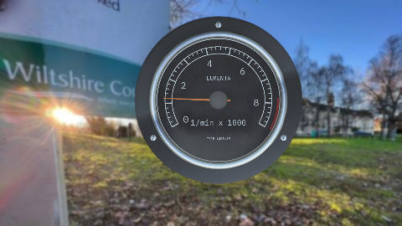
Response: 1200 rpm
